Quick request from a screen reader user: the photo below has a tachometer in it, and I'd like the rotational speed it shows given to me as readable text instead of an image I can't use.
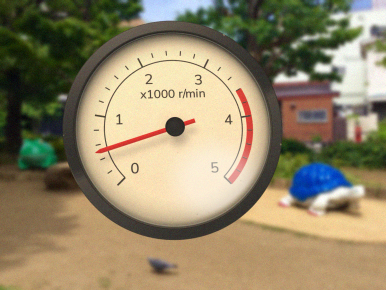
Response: 500 rpm
